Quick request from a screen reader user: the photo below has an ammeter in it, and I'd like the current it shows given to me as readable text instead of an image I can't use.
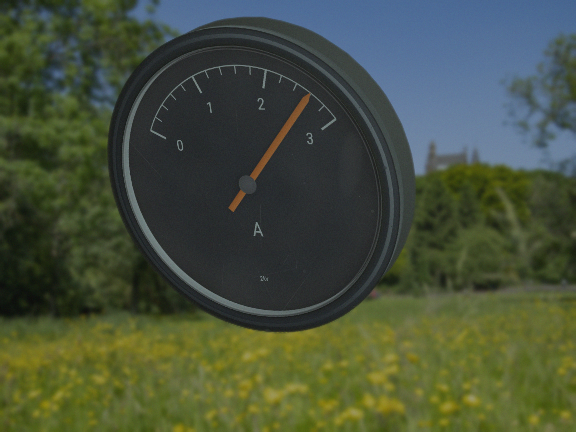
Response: 2.6 A
